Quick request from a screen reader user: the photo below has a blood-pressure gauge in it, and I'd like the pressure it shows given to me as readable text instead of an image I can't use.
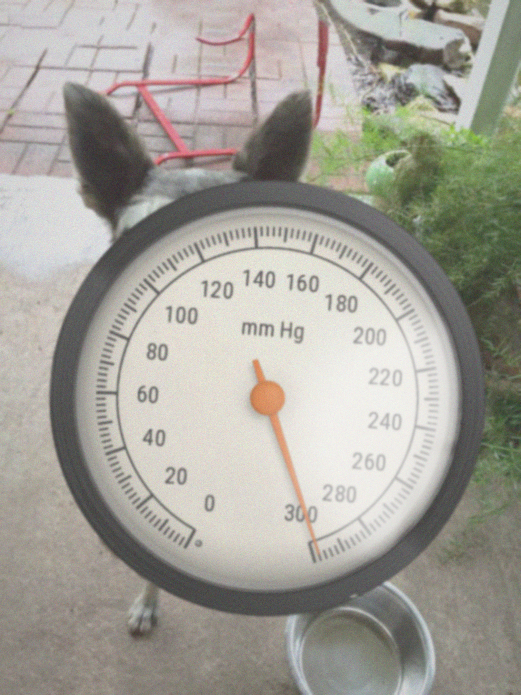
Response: 298 mmHg
